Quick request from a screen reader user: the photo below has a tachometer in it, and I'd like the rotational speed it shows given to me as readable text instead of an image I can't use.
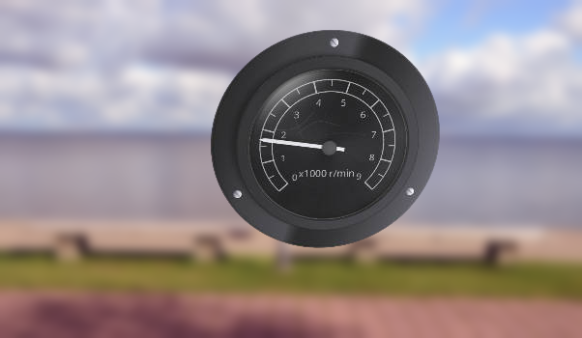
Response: 1750 rpm
